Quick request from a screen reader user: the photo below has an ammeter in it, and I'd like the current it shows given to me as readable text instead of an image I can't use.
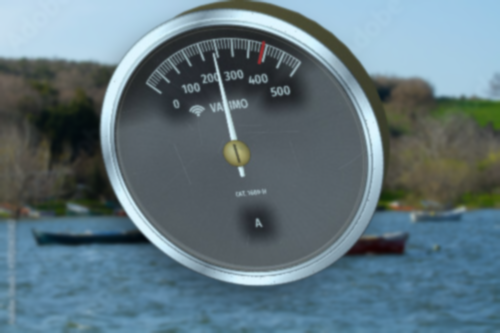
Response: 250 A
